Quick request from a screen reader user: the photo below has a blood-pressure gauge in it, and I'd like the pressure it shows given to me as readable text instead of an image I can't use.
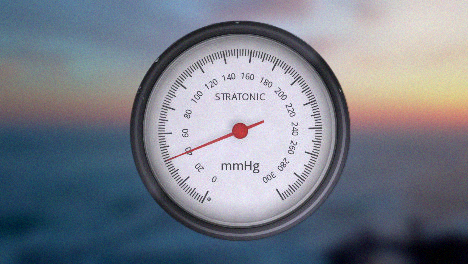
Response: 40 mmHg
